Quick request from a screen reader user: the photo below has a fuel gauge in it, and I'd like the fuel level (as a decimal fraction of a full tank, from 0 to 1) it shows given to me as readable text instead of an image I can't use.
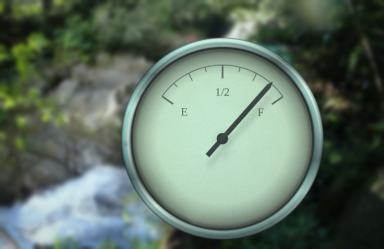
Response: 0.875
